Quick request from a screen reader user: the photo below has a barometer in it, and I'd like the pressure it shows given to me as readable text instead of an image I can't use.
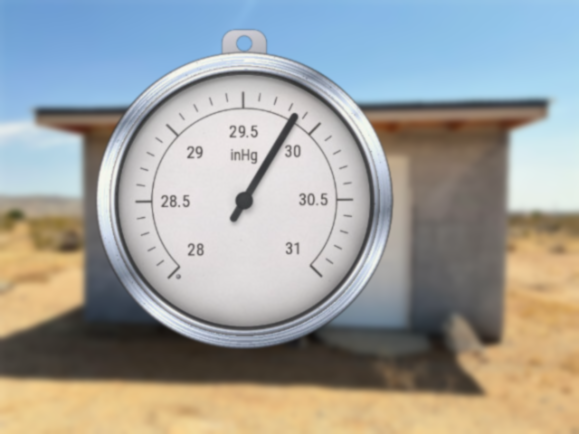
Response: 29.85 inHg
